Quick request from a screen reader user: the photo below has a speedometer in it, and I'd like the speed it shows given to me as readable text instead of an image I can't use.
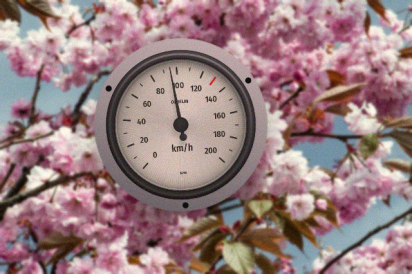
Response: 95 km/h
